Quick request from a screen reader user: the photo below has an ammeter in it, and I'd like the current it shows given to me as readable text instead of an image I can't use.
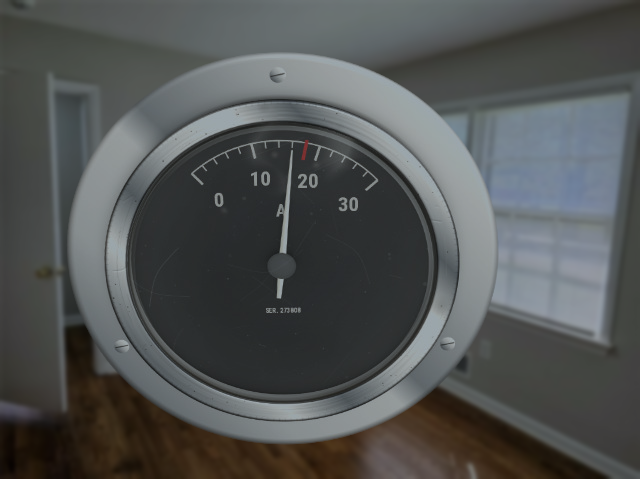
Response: 16 A
